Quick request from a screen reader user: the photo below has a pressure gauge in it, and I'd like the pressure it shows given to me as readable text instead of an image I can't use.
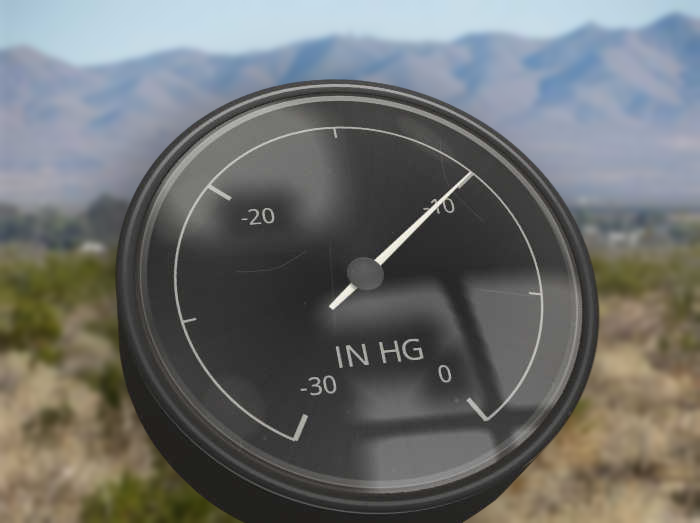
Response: -10 inHg
